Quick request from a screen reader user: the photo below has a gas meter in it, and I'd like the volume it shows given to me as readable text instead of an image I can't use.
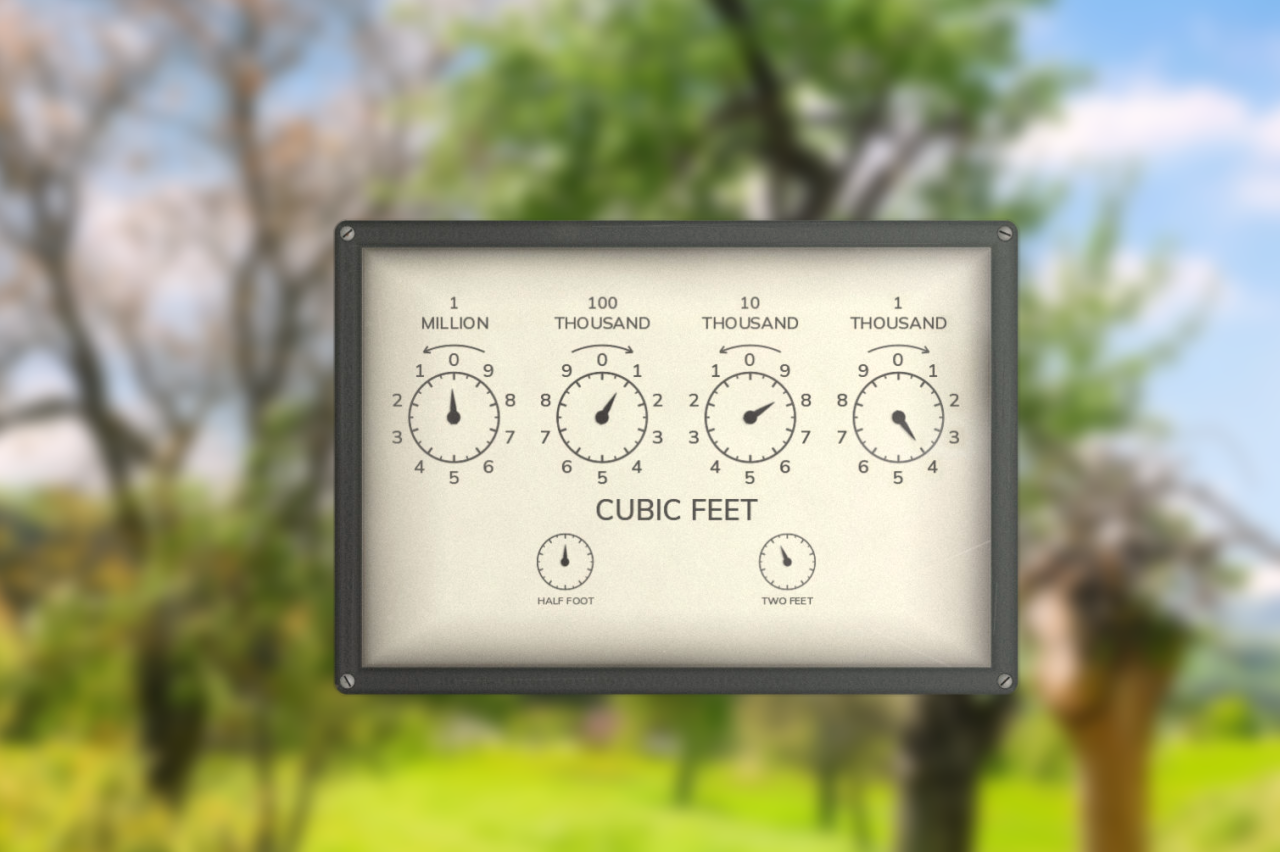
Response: 8400 ft³
